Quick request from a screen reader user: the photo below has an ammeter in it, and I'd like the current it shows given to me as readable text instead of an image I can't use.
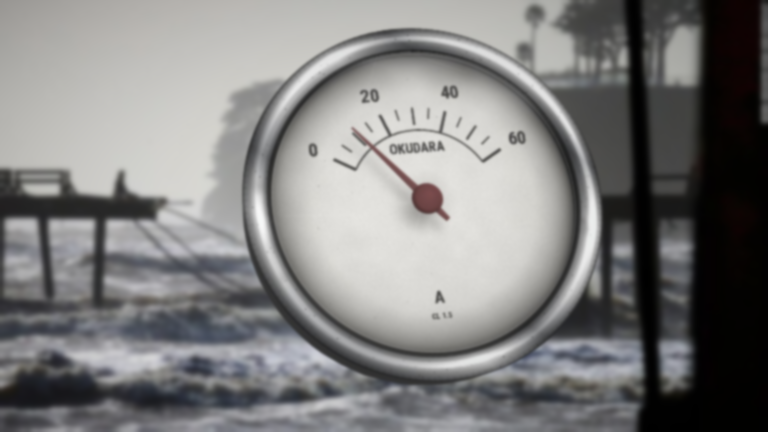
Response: 10 A
